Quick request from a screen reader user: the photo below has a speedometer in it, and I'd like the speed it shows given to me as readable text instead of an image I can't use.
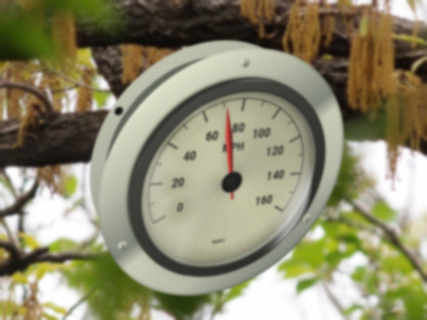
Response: 70 mph
